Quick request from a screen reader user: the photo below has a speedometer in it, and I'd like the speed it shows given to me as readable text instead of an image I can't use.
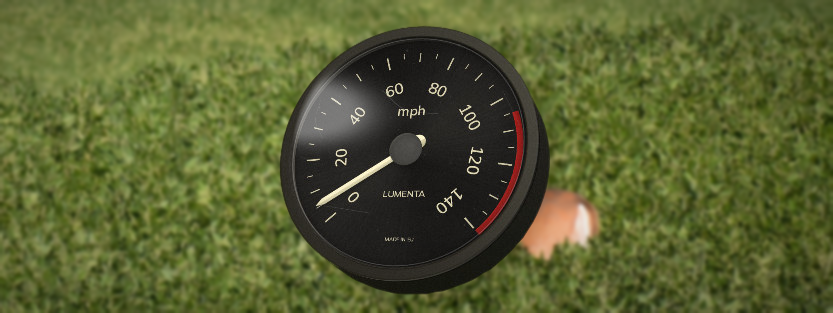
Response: 5 mph
